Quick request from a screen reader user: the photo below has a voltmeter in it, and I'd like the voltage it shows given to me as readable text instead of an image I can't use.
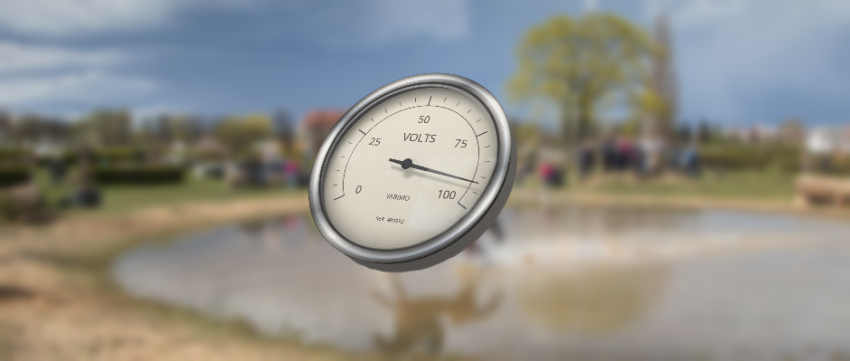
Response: 92.5 V
